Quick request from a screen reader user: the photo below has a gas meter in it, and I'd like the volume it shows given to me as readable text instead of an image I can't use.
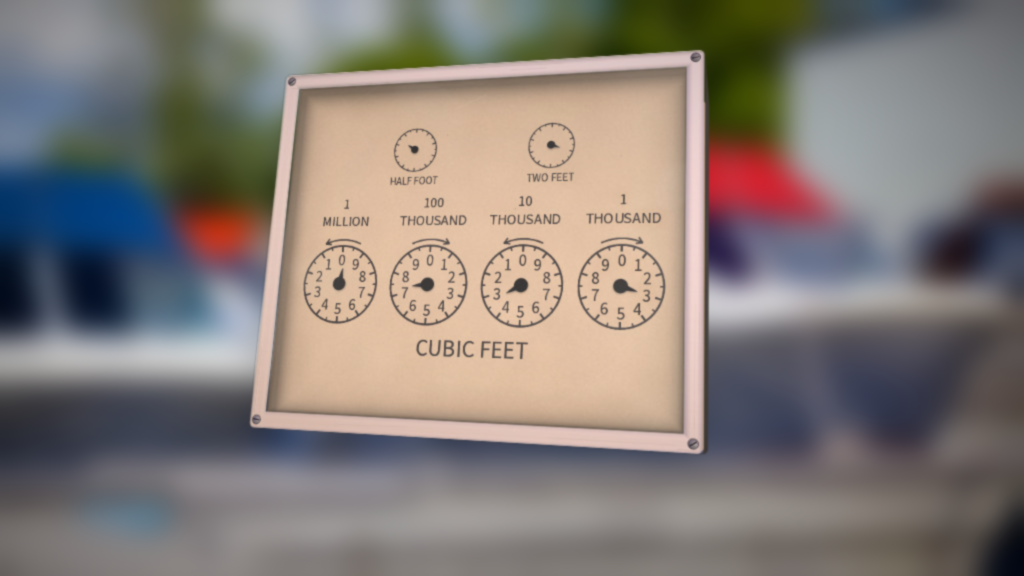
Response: 973300 ft³
